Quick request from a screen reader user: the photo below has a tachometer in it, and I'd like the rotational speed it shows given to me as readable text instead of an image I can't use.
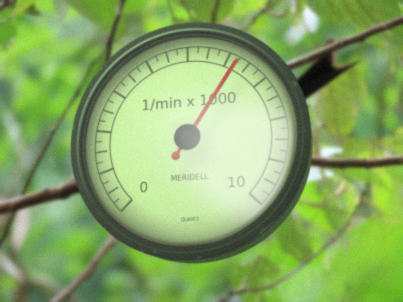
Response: 6250 rpm
